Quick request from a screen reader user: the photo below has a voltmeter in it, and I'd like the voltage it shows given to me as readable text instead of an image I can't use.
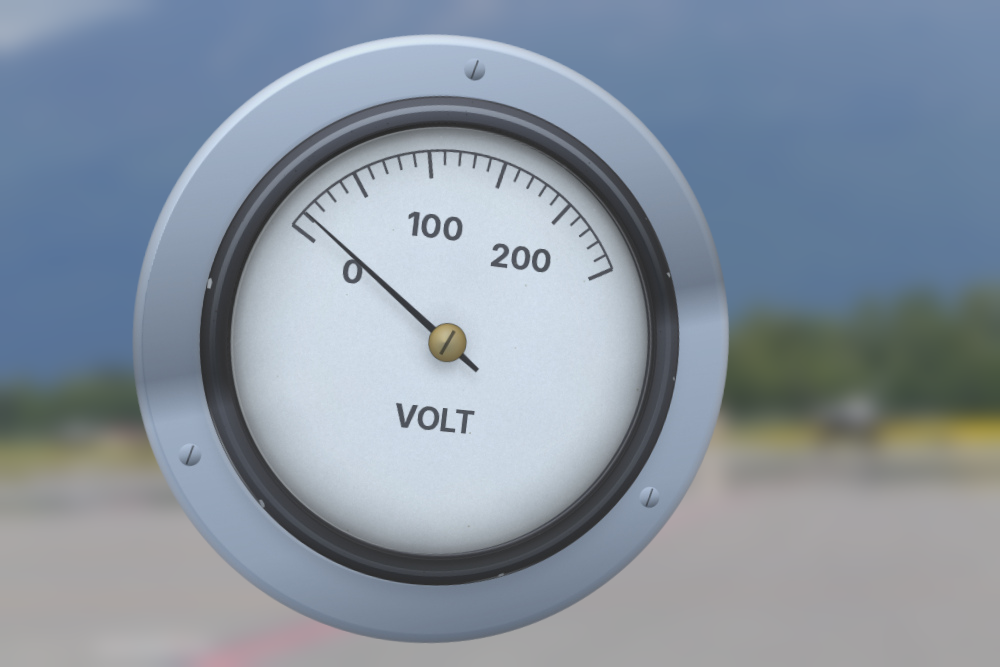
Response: 10 V
